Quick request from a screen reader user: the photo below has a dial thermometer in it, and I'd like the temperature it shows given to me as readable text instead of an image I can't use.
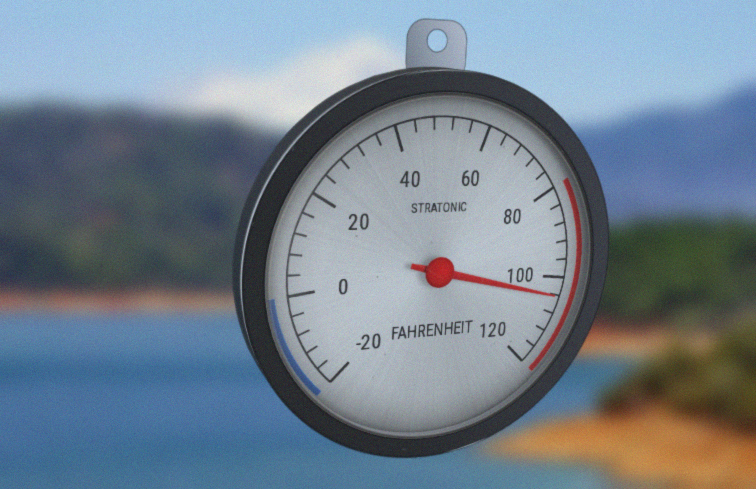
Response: 104 °F
